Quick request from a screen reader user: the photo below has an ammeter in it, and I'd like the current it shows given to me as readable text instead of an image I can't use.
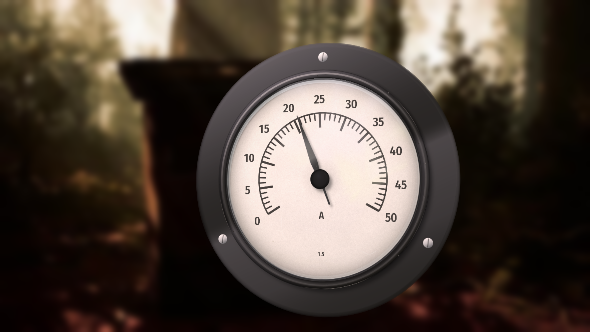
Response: 21 A
